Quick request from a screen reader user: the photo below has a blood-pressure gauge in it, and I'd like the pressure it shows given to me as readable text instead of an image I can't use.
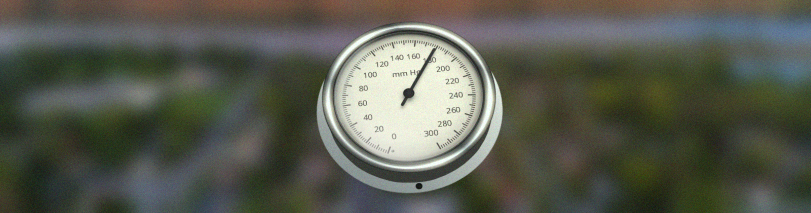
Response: 180 mmHg
